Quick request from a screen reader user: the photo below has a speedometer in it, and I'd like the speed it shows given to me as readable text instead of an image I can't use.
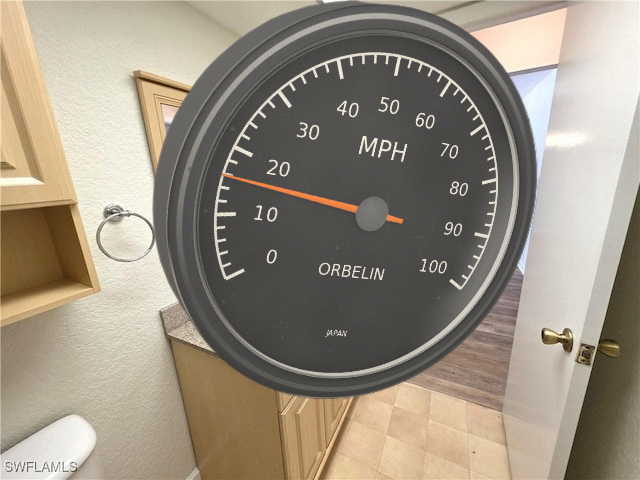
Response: 16 mph
